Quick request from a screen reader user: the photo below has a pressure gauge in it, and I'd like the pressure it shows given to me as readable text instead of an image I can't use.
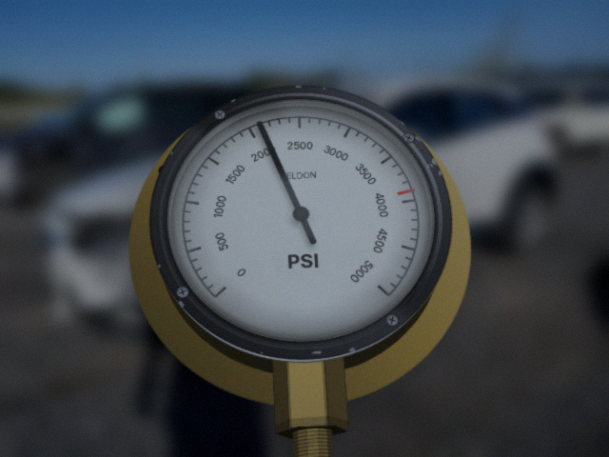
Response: 2100 psi
